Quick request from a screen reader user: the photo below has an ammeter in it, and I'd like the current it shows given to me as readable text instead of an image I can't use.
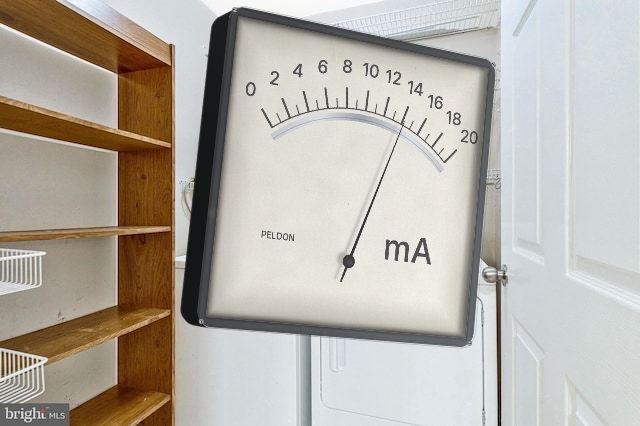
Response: 14 mA
